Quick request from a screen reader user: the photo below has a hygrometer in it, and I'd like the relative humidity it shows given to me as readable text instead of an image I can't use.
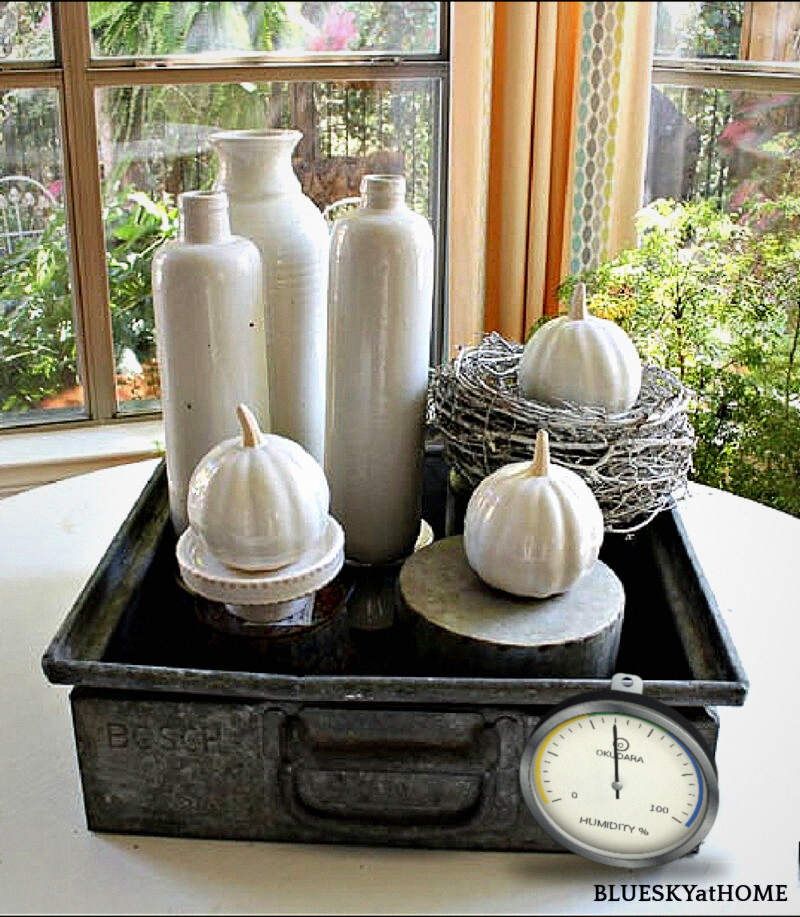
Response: 48 %
